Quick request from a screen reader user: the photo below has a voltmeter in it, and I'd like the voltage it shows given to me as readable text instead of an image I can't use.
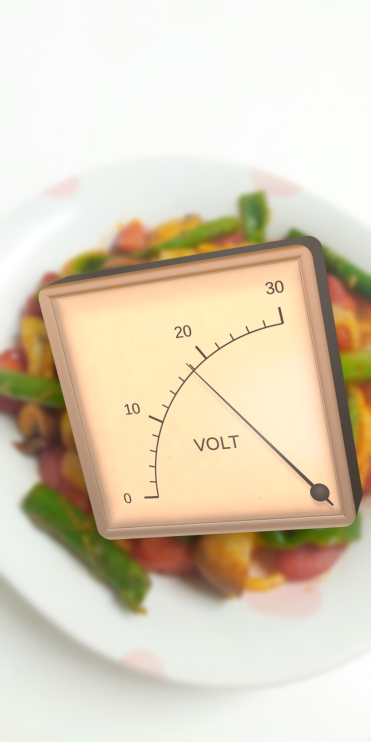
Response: 18 V
